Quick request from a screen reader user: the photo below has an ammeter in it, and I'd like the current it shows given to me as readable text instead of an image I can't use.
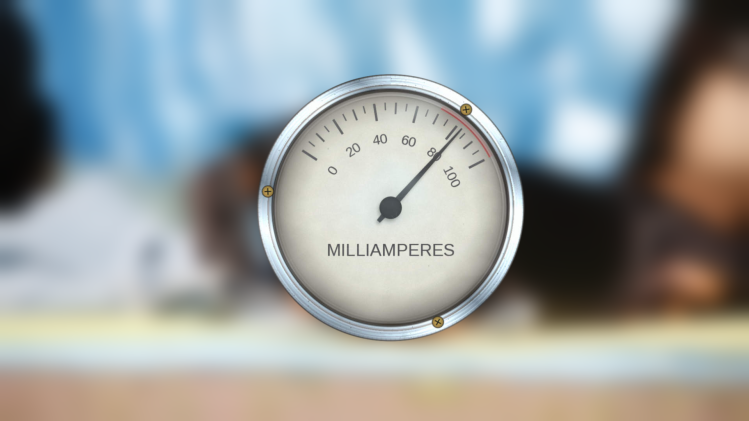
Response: 82.5 mA
